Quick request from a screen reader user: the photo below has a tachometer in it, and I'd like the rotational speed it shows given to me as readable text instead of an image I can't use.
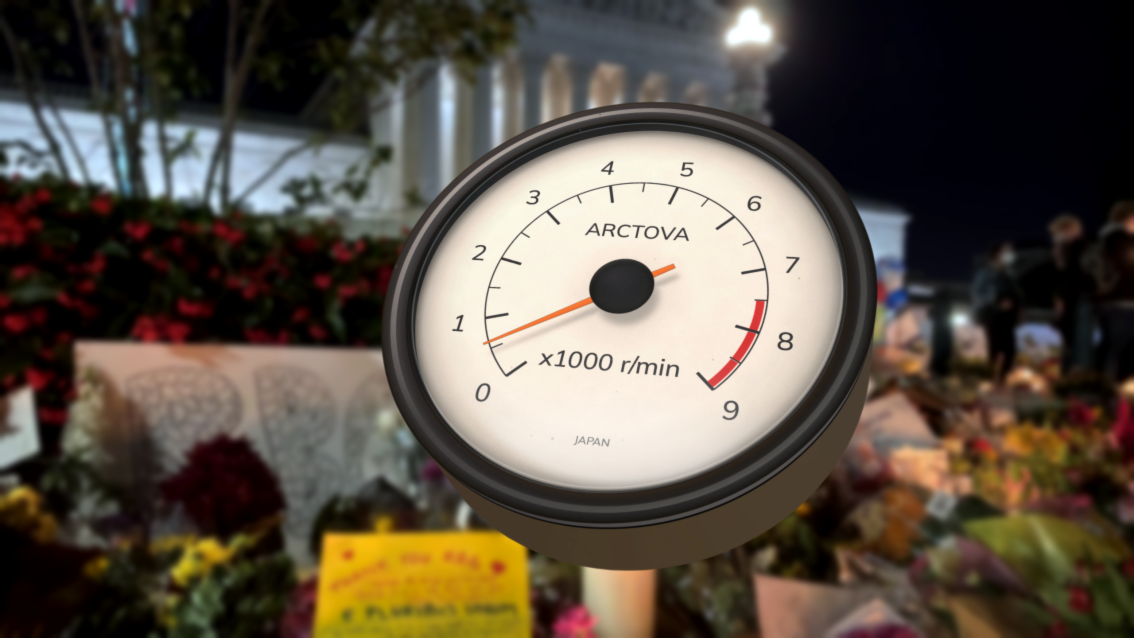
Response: 500 rpm
